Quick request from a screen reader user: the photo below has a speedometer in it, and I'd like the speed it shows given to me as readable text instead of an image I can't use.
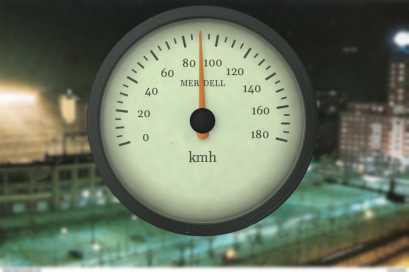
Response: 90 km/h
